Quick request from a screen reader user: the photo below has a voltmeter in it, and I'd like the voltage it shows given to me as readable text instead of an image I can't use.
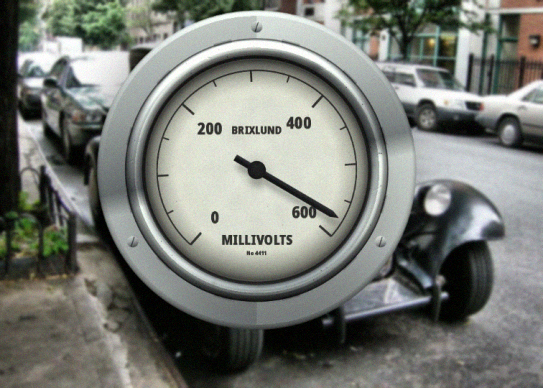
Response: 575 mV
